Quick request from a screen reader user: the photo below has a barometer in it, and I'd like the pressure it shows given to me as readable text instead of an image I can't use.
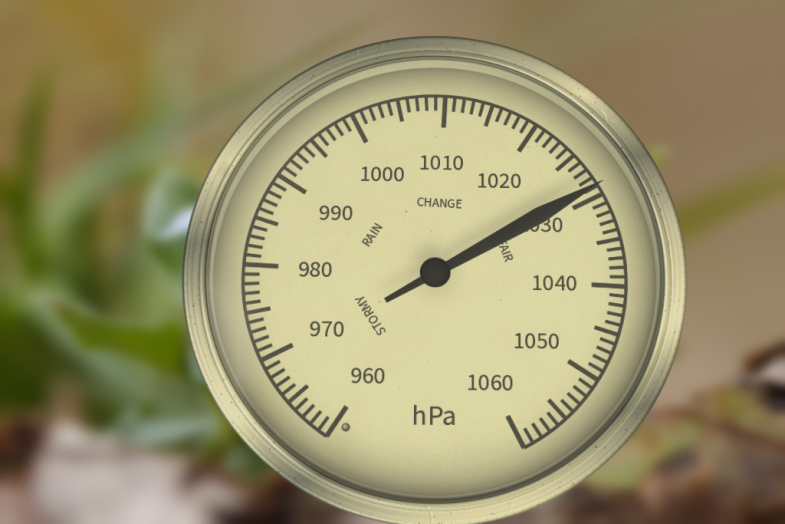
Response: 1029 hPa
